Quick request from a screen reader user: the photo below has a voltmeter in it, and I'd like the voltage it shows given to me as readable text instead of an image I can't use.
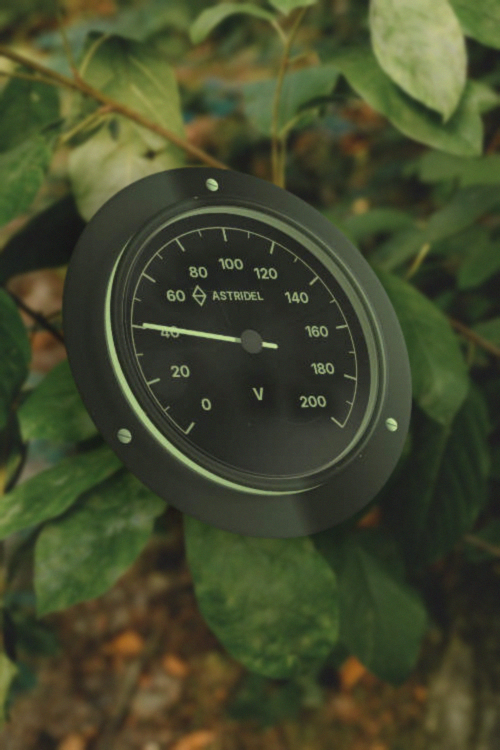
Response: 40 V
